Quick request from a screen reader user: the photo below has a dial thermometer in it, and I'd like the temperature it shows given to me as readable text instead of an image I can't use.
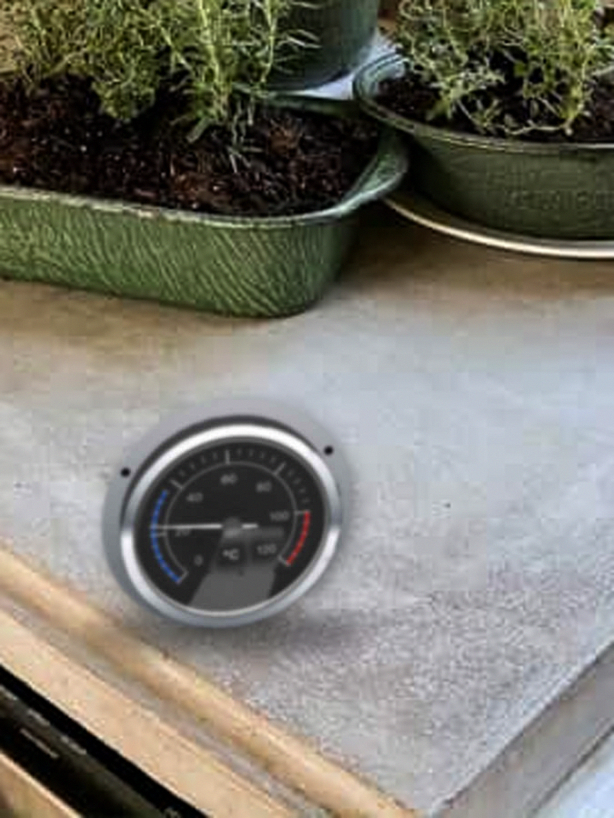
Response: 24 °C
